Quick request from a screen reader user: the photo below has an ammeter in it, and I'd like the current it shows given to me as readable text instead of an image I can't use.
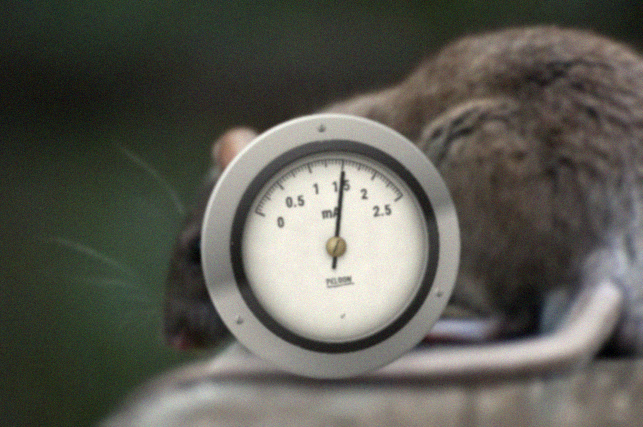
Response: 1.5 mA
